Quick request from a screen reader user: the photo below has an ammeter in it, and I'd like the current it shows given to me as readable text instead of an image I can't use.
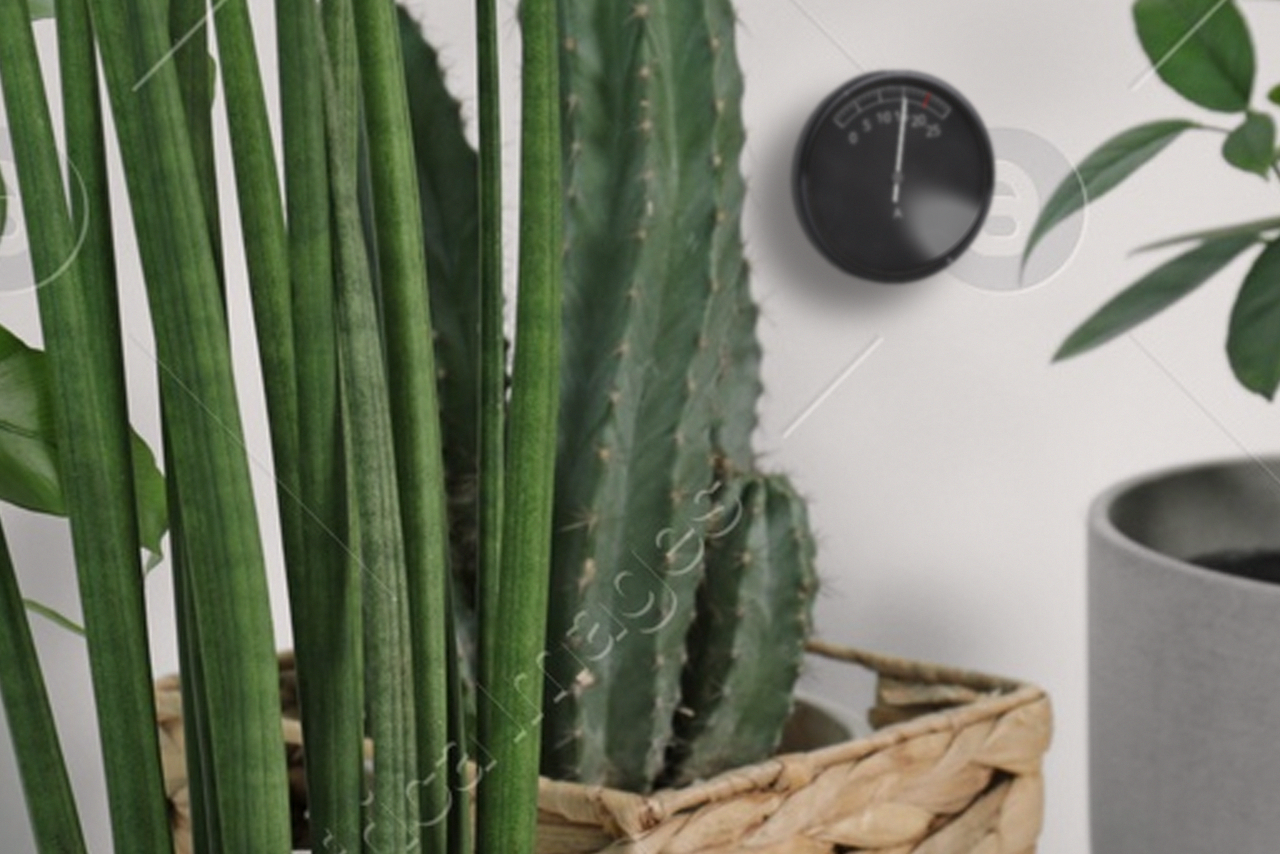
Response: 15 A
